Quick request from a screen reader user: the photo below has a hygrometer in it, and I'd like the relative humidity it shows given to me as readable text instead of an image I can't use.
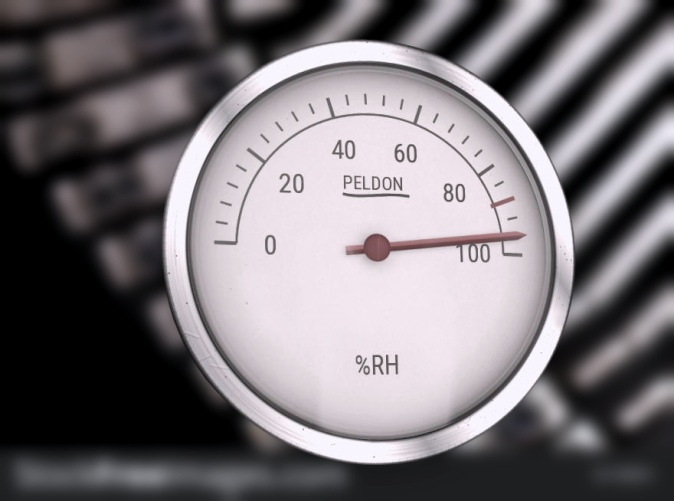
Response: 96 %
